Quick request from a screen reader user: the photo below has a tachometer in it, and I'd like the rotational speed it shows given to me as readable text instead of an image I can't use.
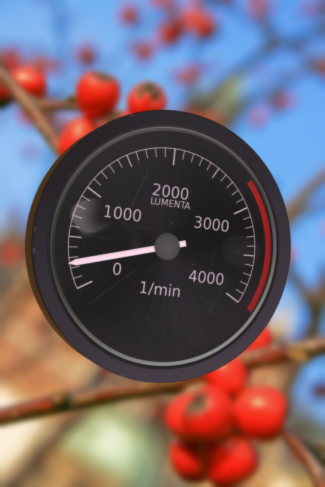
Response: 250 rpm
